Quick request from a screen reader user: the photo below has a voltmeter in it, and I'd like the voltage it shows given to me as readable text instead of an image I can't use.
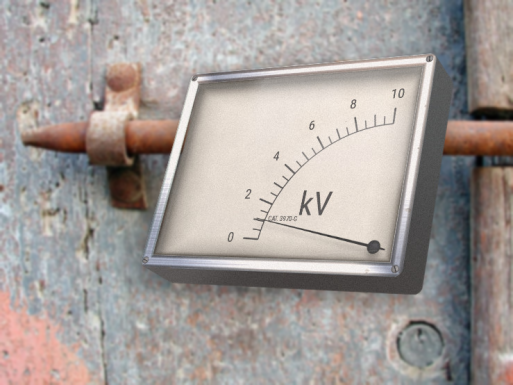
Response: 1 kV
